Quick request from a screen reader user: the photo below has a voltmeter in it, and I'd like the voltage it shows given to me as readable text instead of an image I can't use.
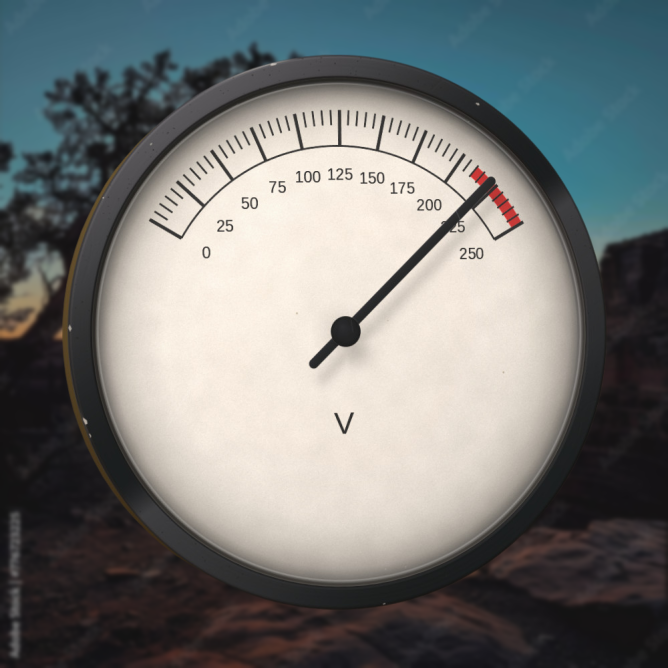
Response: 220 V
